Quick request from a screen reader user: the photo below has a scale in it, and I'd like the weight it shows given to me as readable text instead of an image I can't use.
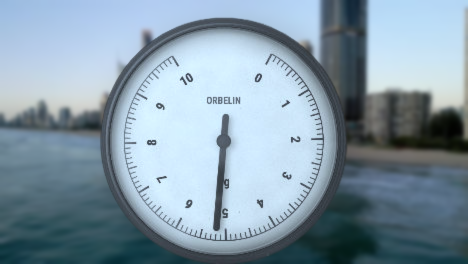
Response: 5.2 kg
